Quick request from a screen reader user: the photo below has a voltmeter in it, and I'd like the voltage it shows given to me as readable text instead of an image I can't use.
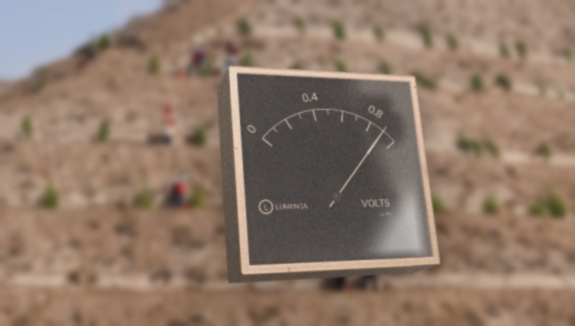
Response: 0.9 V
